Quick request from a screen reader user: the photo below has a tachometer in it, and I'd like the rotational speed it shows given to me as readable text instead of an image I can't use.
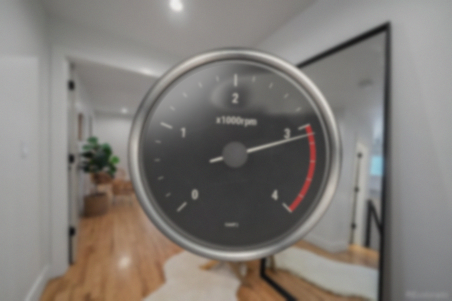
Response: 3100 rpm
